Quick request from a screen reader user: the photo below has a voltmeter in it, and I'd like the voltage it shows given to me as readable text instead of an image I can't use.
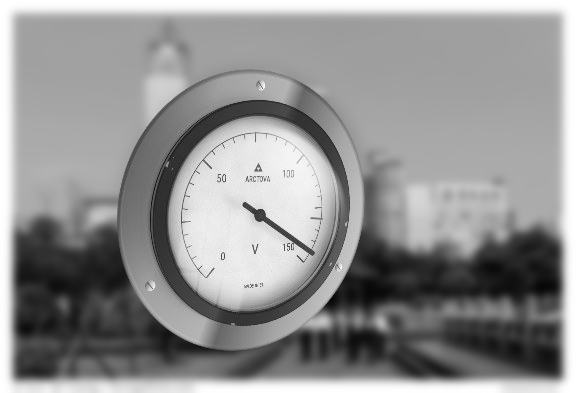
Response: 145 V
